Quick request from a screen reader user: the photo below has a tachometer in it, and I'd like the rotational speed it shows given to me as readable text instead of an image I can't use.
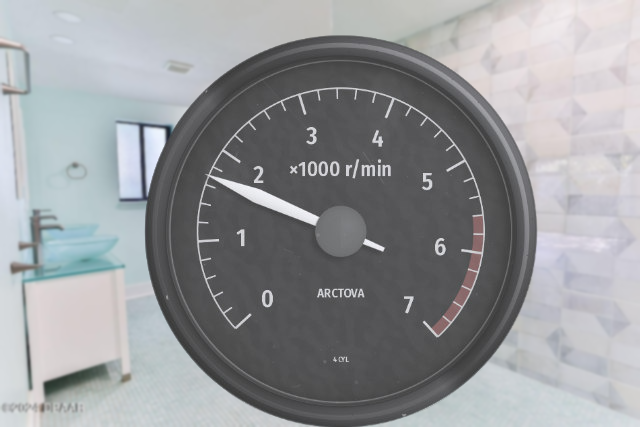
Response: 1700 rpm
